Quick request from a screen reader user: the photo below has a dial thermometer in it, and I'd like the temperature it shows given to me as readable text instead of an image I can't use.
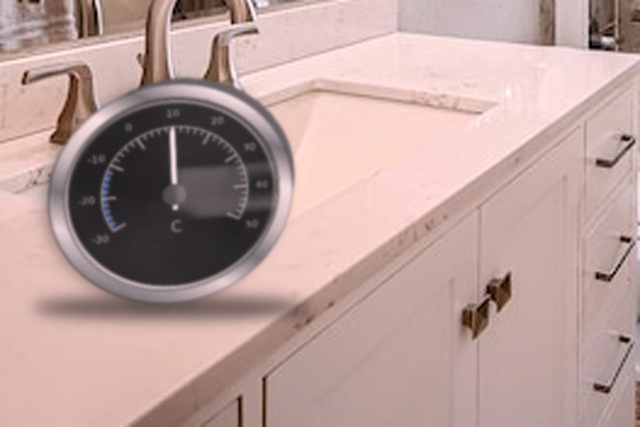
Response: 10 °C
